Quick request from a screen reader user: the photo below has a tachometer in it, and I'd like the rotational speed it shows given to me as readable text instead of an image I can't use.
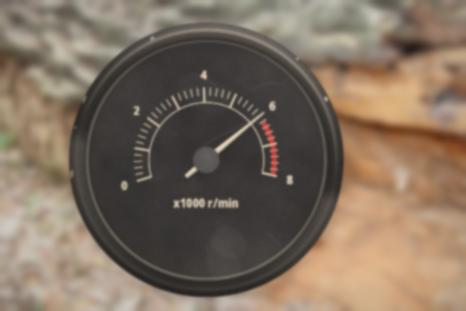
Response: 6000 rpm
